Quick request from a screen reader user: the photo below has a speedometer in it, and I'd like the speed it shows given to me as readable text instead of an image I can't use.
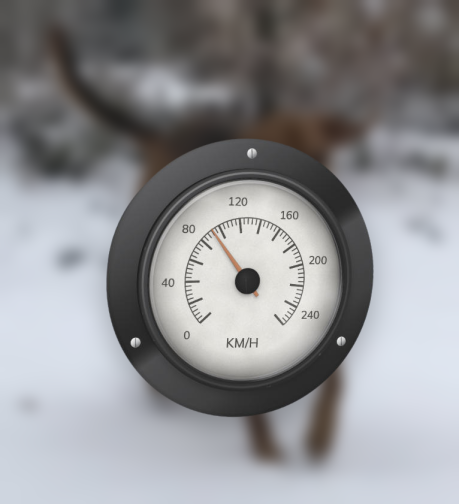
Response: 92 km/h
